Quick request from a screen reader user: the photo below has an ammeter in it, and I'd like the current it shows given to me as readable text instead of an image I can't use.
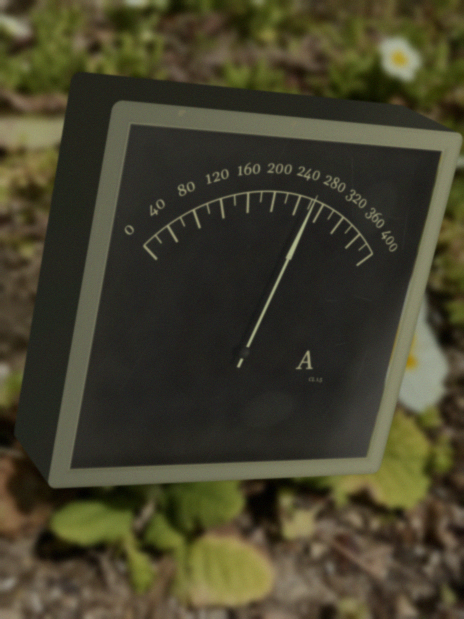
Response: 260 A
